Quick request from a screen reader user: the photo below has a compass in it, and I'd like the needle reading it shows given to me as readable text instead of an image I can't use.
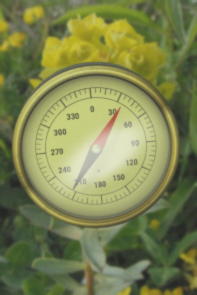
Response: 35 °
